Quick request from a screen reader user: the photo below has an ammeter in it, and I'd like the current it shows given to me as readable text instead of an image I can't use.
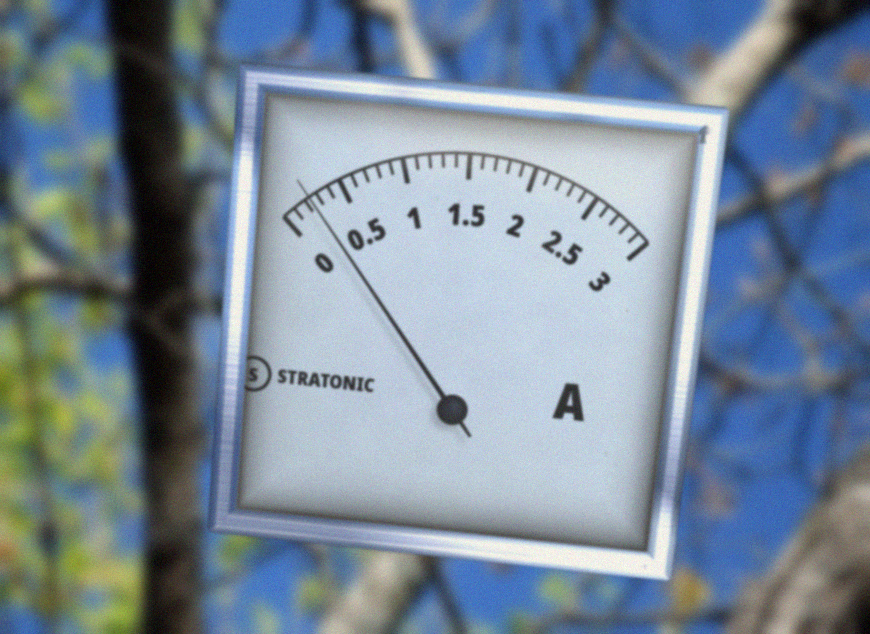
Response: 0.25 A
